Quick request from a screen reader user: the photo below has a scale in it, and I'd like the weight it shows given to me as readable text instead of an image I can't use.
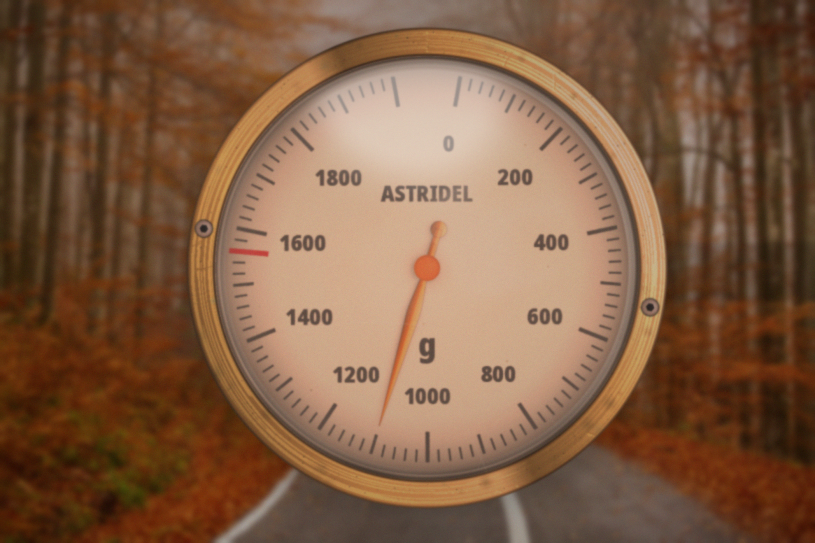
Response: 1100 g
